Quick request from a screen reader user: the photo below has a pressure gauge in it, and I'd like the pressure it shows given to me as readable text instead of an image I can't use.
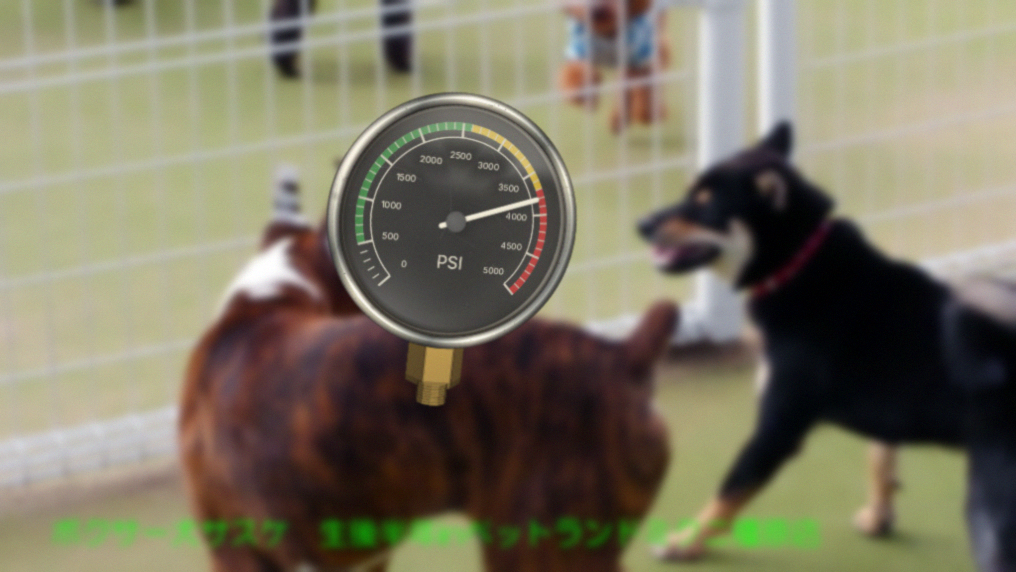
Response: 3800 psi
